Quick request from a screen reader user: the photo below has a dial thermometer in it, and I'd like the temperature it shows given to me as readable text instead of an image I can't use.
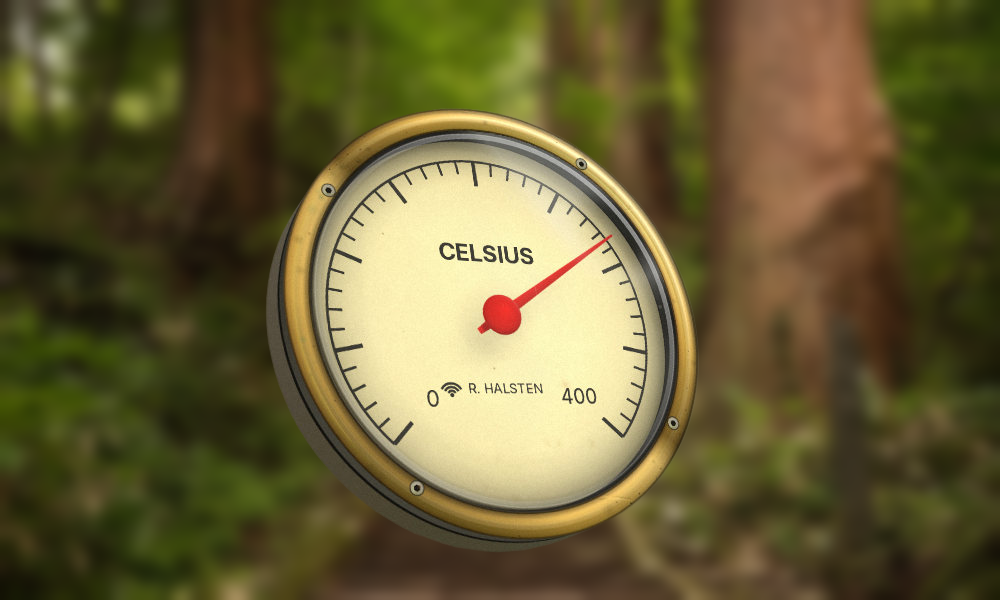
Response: 285 °C
